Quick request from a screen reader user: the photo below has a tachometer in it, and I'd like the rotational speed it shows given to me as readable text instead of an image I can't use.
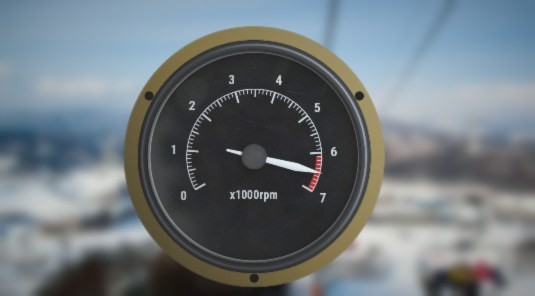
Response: 6500 rpm
